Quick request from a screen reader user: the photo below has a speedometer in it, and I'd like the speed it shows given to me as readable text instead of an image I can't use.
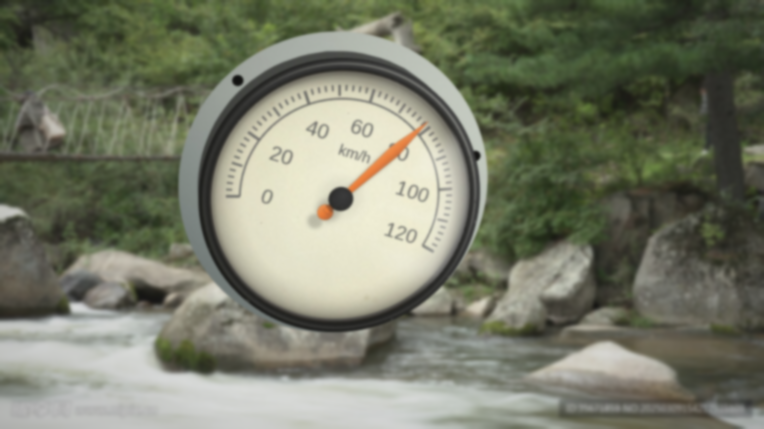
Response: 78 km/h
